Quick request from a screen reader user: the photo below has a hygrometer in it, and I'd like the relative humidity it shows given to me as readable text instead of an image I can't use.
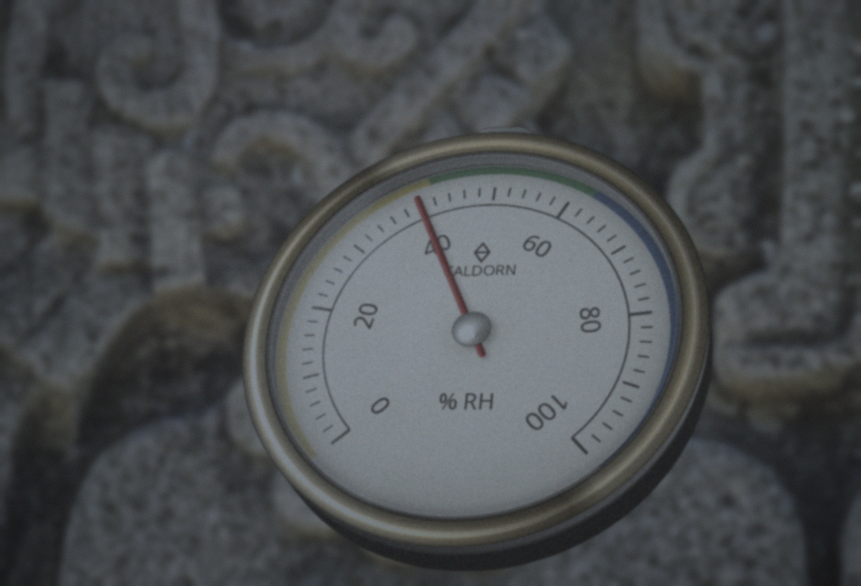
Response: 40 %
